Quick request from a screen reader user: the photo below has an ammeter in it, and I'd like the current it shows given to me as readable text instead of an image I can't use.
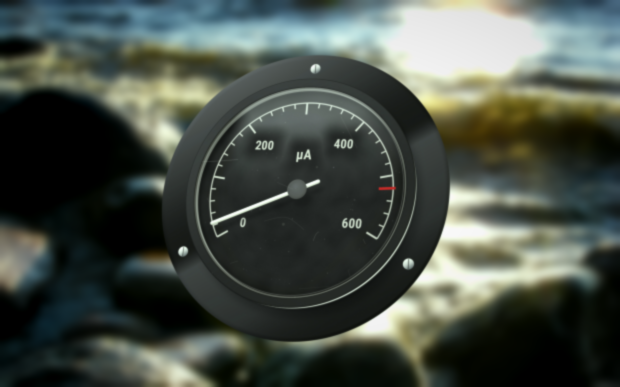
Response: 20 µA
